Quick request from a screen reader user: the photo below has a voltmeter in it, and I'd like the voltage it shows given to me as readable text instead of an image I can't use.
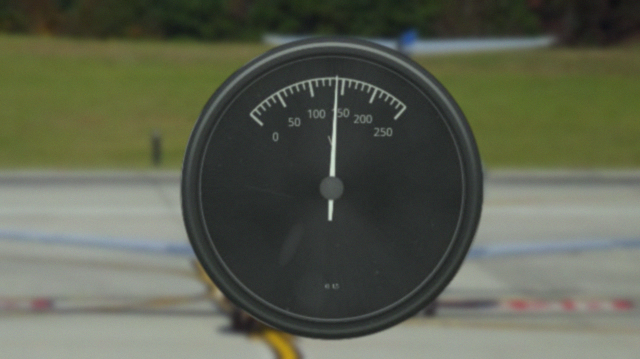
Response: 140 V
